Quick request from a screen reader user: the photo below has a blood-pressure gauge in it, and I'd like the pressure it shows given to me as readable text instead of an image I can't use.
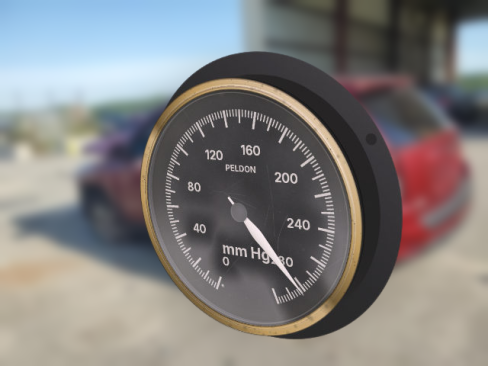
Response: 280 mmHg
